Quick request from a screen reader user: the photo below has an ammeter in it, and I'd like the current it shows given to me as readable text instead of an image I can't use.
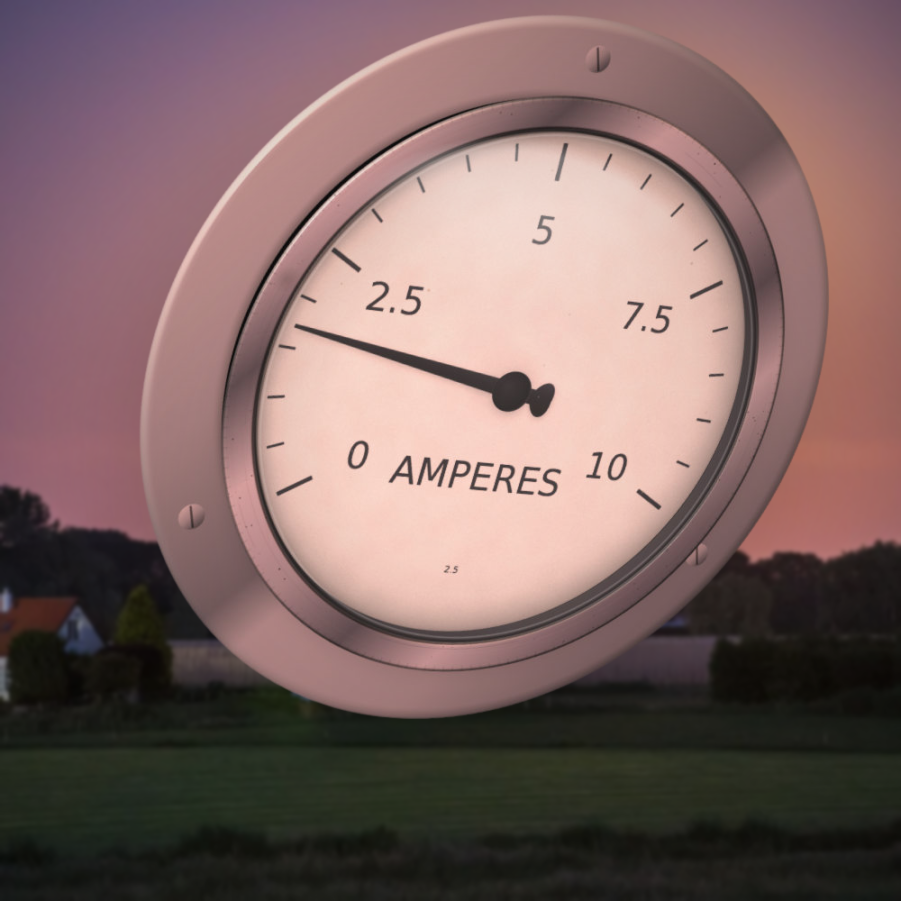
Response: 1.75 A
